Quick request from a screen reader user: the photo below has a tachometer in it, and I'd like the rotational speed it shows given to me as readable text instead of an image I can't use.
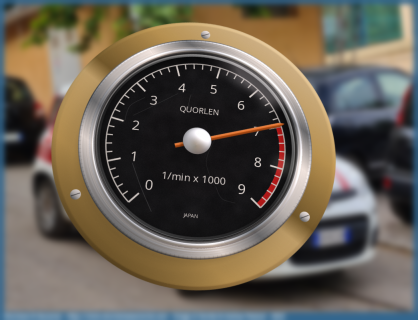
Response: 7000 rpm
